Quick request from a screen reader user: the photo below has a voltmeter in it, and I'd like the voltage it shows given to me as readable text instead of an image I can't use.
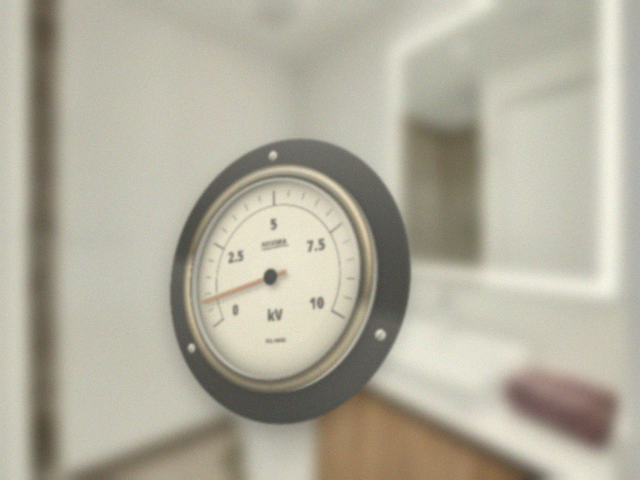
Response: 0.75 kV
